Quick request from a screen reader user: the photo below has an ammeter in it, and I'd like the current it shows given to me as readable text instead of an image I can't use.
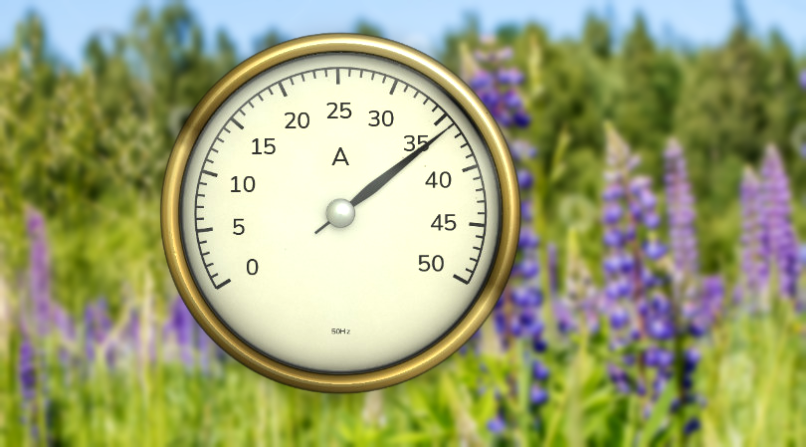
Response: 36 A
